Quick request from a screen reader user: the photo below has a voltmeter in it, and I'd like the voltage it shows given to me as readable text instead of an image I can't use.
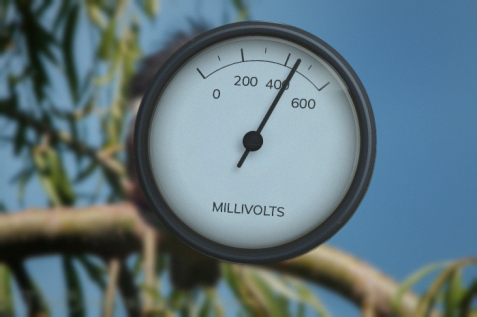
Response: 450 mV
